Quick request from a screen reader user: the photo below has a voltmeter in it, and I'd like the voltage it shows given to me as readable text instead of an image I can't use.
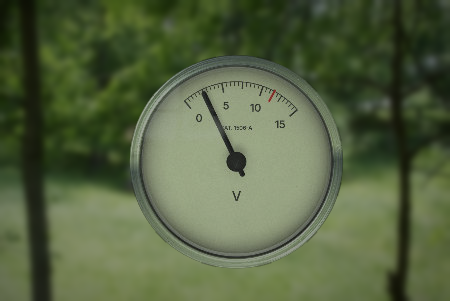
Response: 2.5 V
